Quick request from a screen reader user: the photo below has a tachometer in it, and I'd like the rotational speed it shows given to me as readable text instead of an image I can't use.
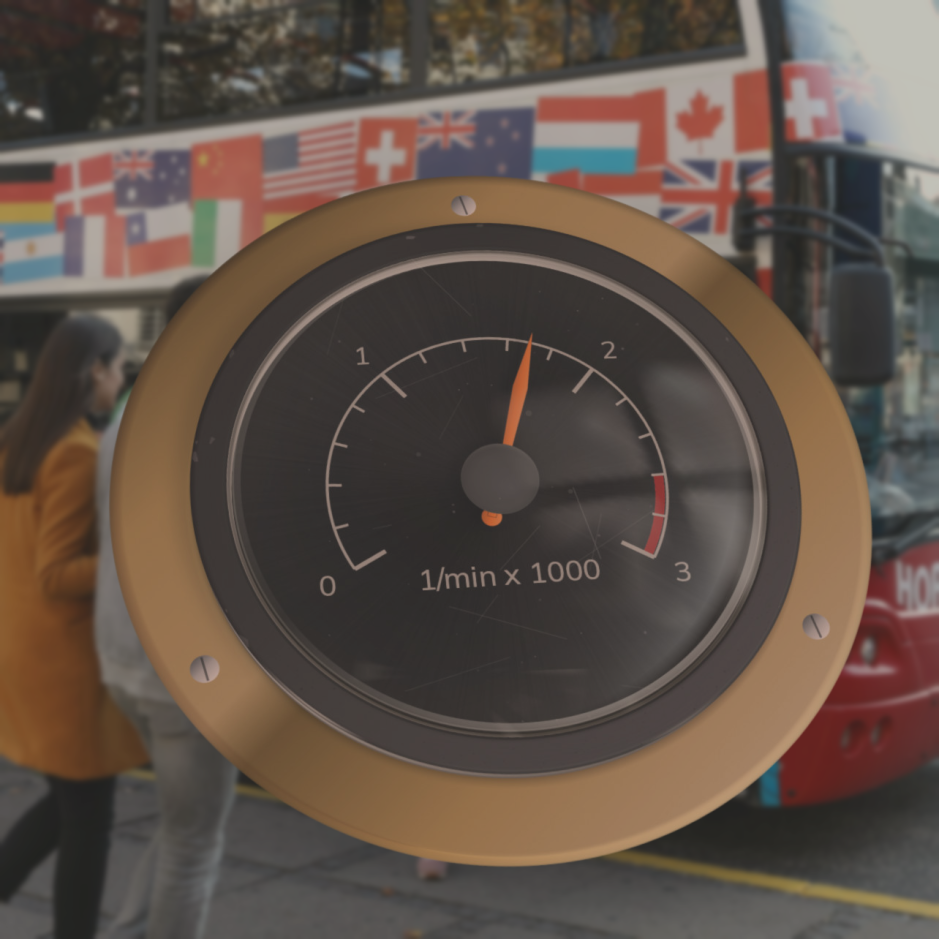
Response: 1700 rpm
